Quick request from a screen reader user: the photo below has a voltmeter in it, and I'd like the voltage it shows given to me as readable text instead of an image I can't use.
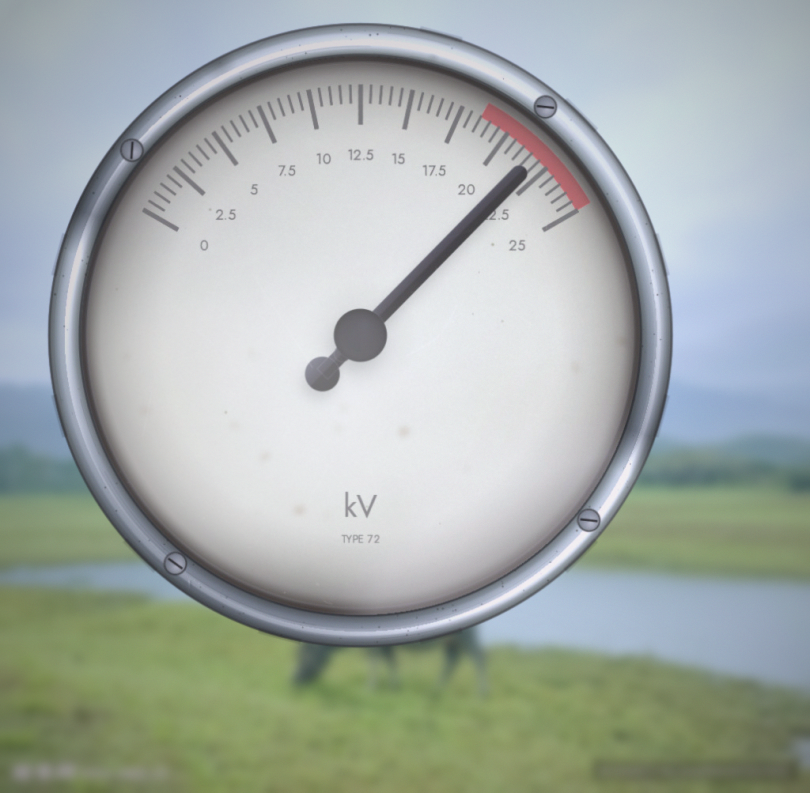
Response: 21.75 kV
